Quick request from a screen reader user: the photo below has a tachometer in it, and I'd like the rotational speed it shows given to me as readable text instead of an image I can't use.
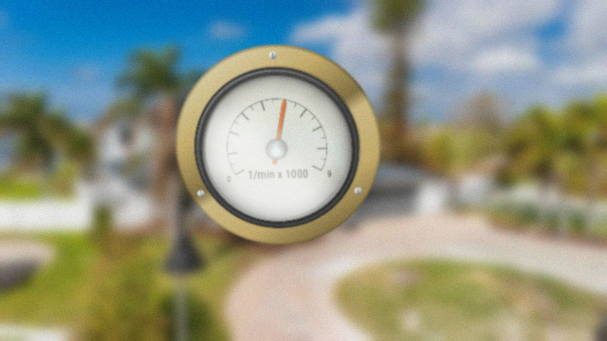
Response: 5000 rpm
